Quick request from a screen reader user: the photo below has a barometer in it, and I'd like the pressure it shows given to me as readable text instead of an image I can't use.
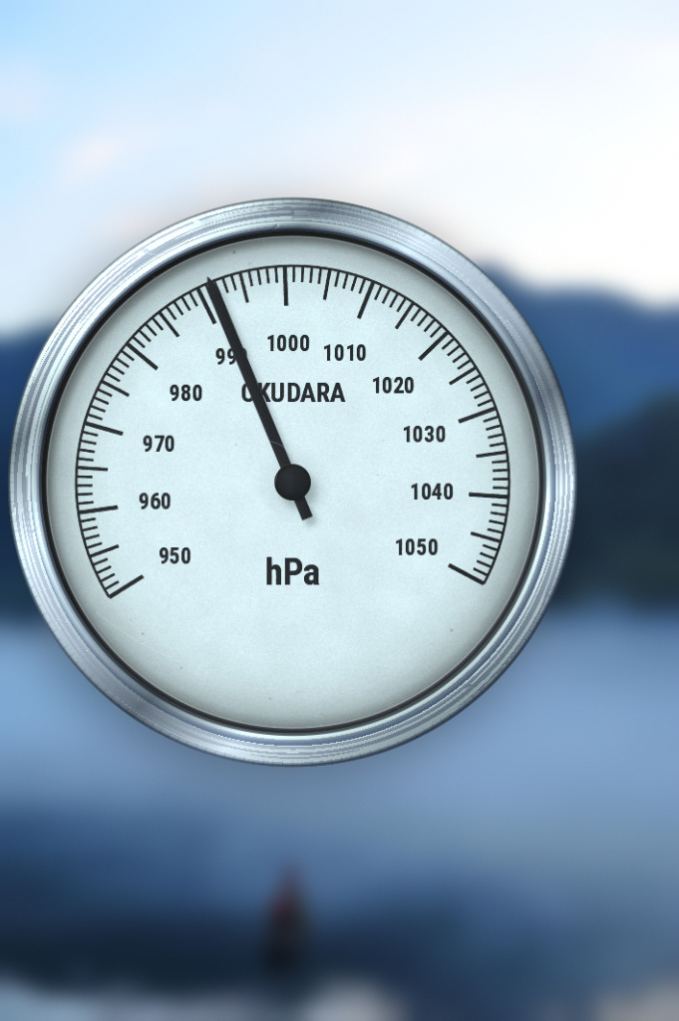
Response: 991.5 hPa
